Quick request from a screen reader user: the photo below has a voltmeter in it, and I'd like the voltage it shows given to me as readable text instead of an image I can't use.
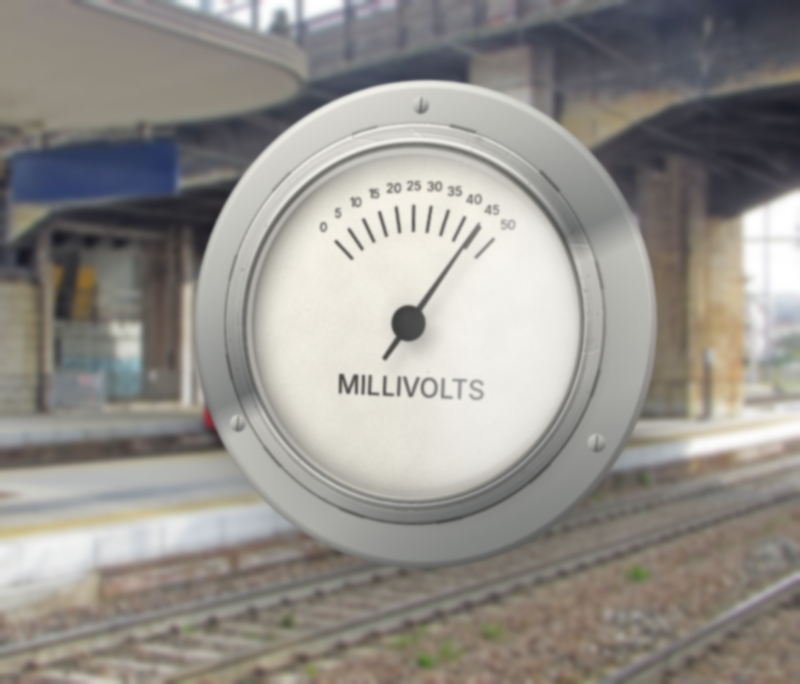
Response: 45 mV
